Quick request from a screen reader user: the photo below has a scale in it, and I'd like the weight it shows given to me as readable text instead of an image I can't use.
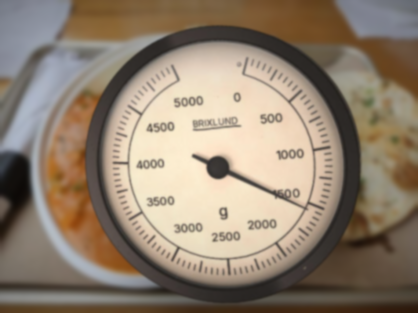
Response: 1550 g
